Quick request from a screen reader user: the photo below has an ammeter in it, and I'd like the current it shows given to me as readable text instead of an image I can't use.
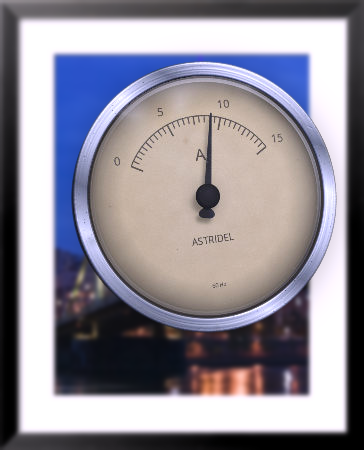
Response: 9 A
